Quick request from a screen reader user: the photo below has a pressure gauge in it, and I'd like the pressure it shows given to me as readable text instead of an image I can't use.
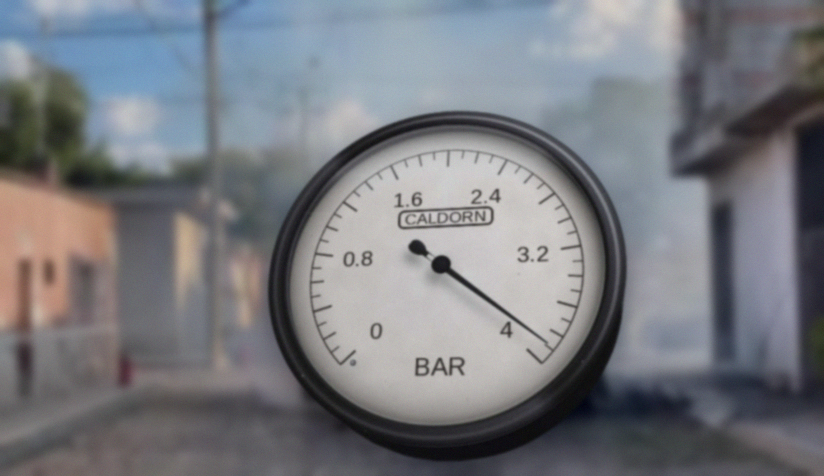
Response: 3.9 bar
